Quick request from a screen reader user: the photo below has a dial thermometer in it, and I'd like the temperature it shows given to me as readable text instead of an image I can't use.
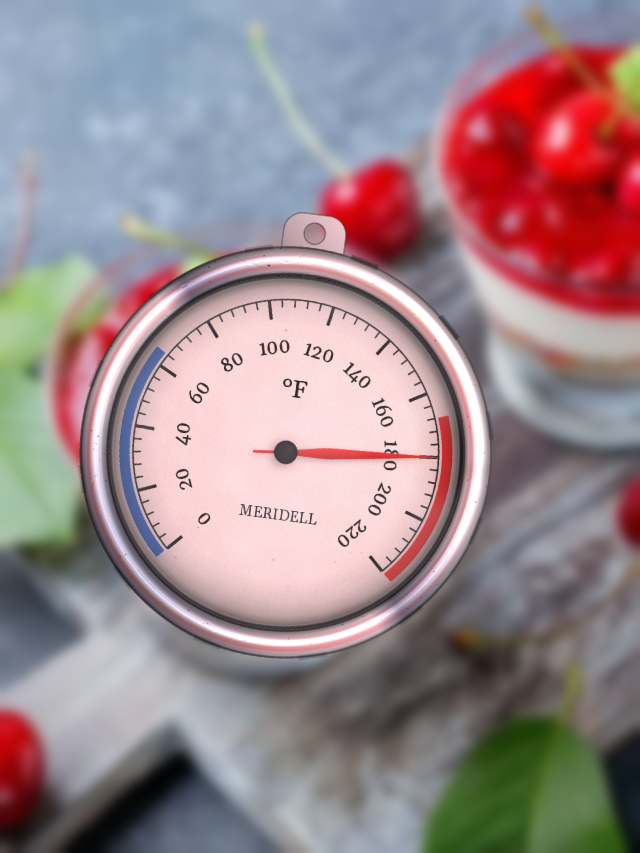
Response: 180 °F
